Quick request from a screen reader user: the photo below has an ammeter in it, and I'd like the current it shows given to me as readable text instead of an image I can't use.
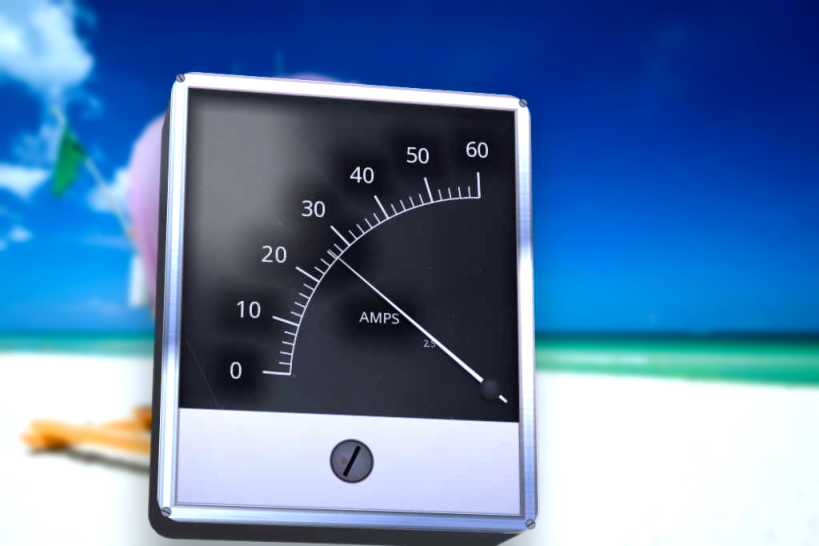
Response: 26 A
